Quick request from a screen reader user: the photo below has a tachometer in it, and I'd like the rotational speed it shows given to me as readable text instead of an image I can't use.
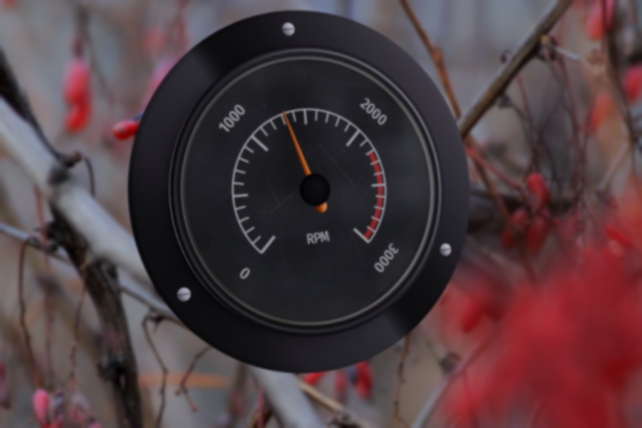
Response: 1300 rpm
